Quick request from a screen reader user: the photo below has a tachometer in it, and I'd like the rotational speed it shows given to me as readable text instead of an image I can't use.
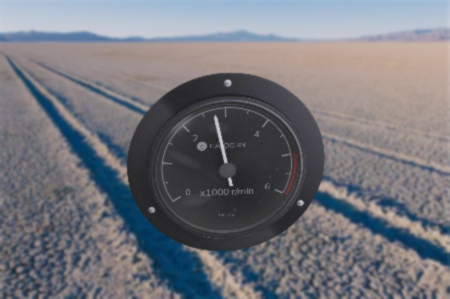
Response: 2750 rpm
